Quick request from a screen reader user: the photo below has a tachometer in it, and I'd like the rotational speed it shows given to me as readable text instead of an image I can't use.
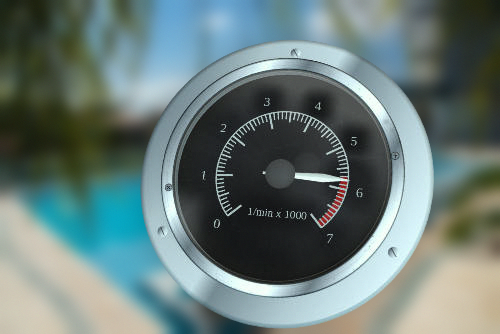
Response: 5800 rpm
